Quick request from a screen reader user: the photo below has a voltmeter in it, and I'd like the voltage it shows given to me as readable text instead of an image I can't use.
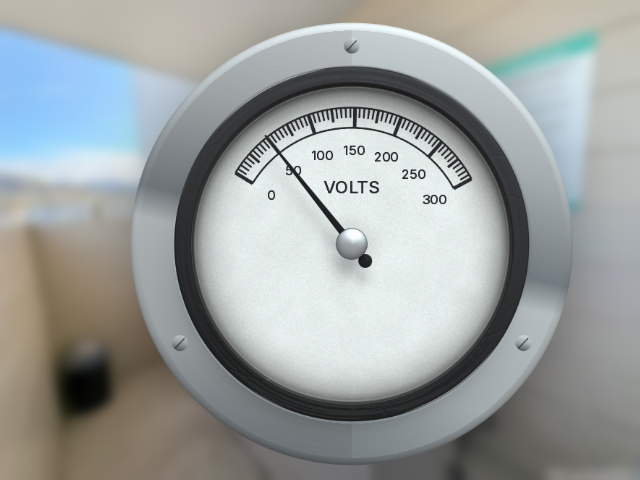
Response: 50 V
